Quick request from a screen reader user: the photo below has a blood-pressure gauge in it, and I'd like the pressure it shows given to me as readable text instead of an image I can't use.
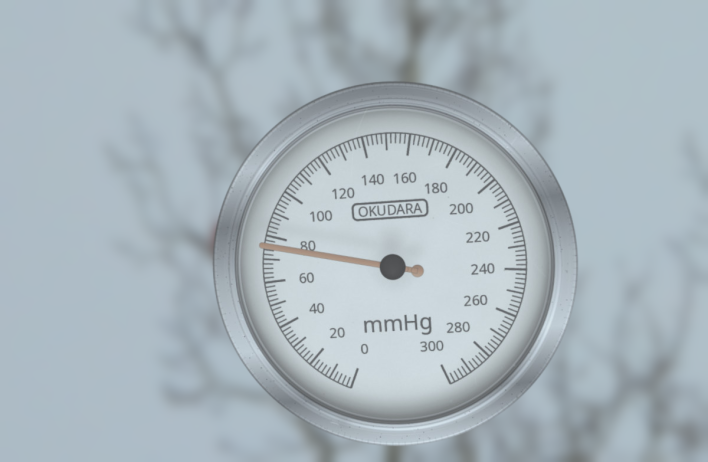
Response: 76 mmHg
